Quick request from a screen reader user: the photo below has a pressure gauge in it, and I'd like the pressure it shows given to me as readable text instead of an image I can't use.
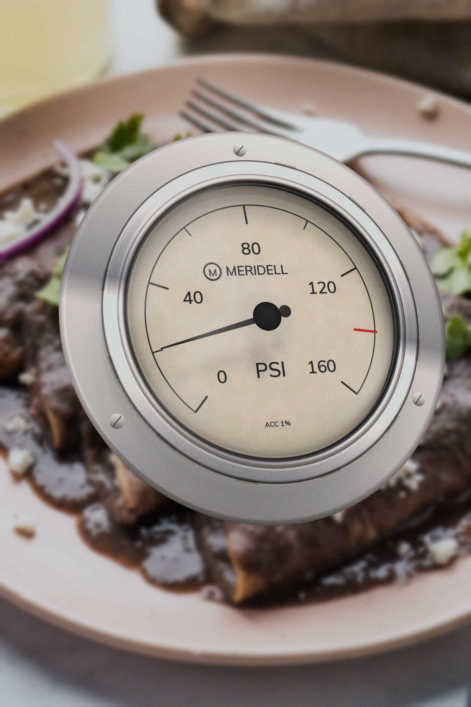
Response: 20 psi
